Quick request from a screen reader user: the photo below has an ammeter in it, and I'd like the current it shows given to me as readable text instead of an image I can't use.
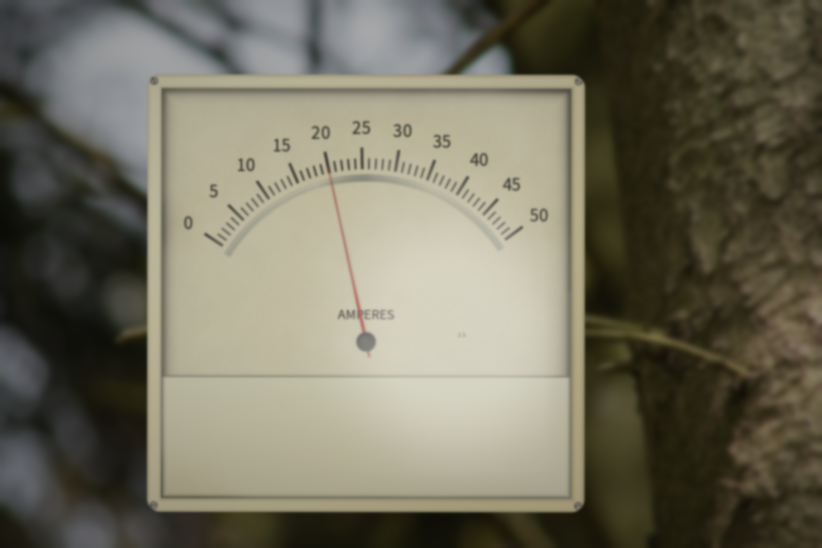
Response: 20 A
